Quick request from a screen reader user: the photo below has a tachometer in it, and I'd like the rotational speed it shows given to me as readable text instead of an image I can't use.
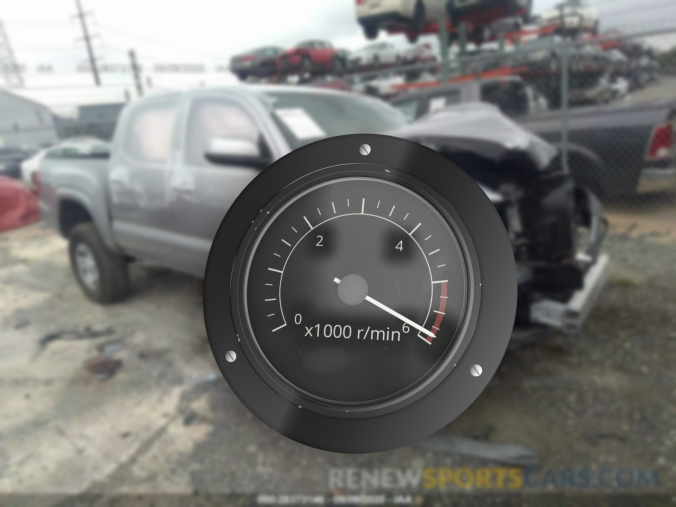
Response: 5875 rpm
